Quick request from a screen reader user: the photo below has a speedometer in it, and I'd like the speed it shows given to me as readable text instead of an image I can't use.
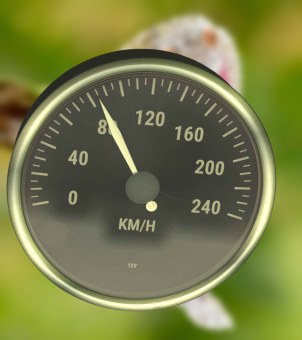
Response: 85 km/h
